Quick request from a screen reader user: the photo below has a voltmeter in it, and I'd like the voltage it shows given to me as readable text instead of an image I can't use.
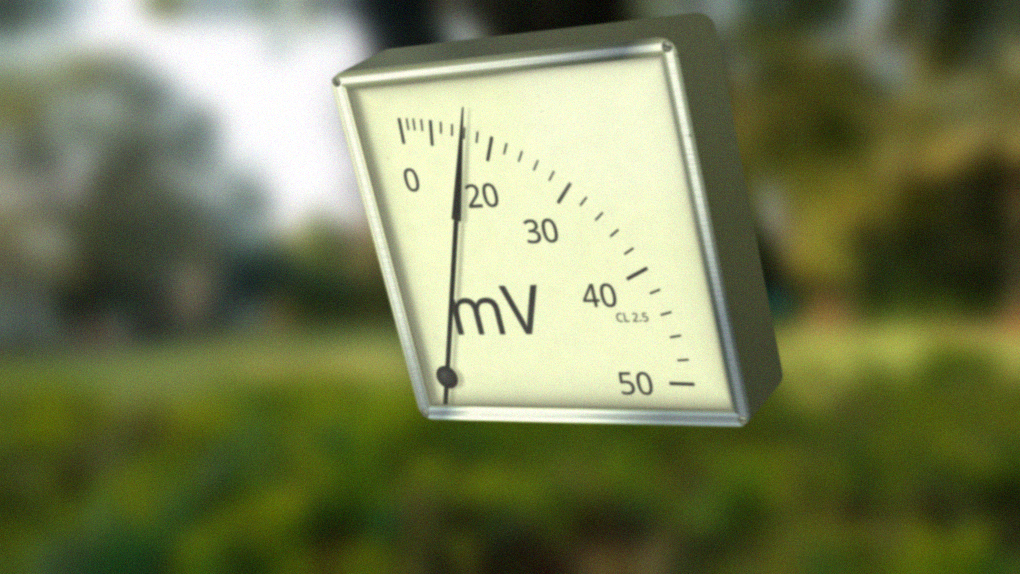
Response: 16 mV
